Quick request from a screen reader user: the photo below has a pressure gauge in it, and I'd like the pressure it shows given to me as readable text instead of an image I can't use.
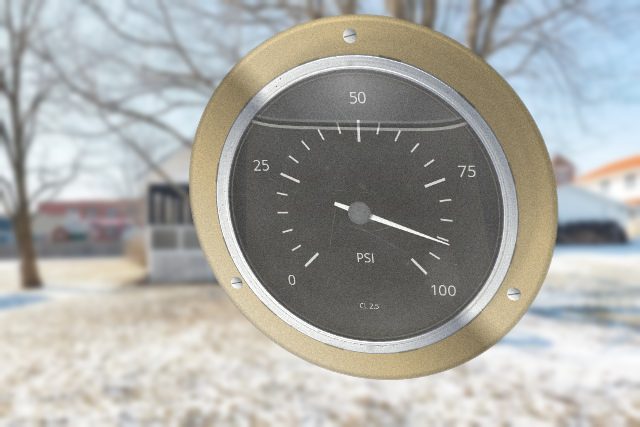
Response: 90 psi
